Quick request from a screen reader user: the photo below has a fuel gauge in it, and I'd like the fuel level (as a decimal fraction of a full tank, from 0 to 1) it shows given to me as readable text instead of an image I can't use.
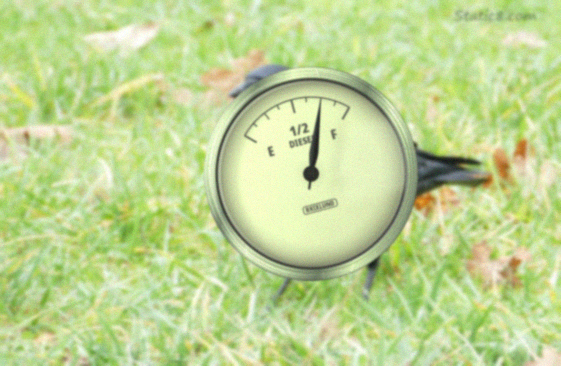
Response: 0.75
